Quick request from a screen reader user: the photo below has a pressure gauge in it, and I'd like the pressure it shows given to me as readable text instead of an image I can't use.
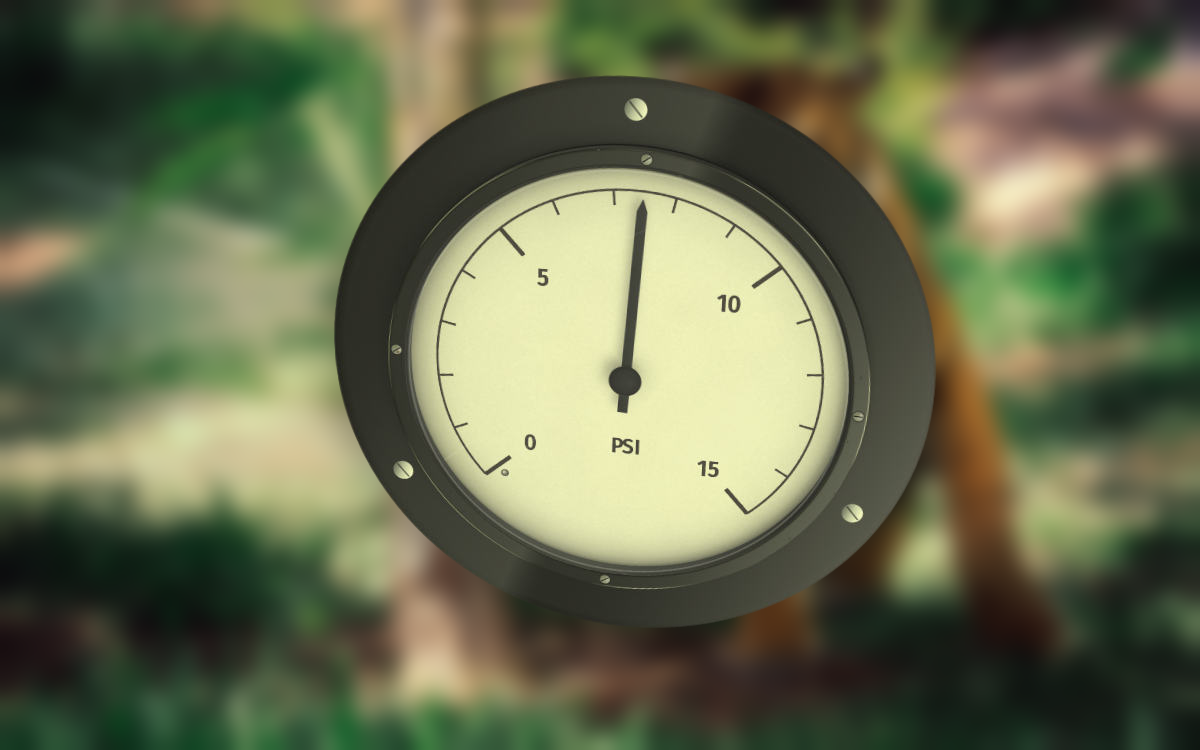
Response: 7.5 psi
